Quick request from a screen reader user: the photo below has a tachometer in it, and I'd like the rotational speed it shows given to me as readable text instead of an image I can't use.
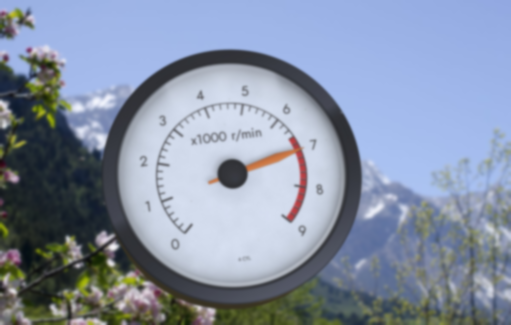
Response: 7000 rpm
